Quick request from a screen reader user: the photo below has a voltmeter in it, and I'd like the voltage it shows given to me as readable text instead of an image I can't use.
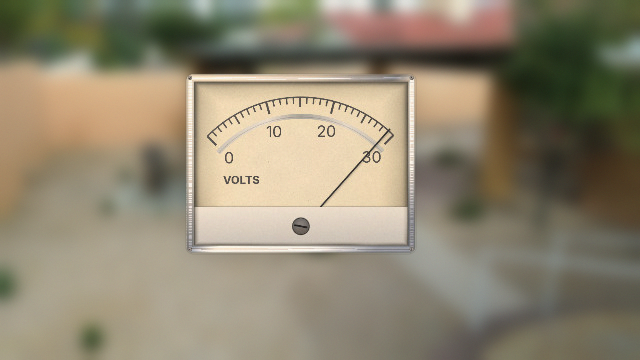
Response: 29 V
